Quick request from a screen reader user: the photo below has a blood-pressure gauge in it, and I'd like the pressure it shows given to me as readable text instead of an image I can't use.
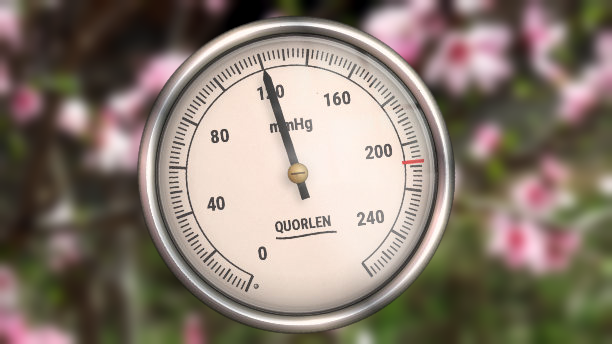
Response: 120 mmHg
